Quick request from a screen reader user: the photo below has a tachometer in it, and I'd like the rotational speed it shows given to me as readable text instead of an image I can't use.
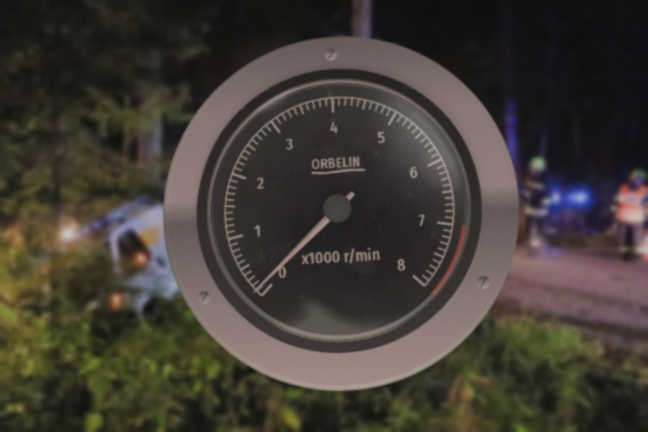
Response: 100 rpm
